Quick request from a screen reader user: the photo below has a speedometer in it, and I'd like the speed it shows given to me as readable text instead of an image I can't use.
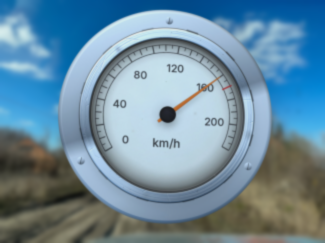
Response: 160 km/h
